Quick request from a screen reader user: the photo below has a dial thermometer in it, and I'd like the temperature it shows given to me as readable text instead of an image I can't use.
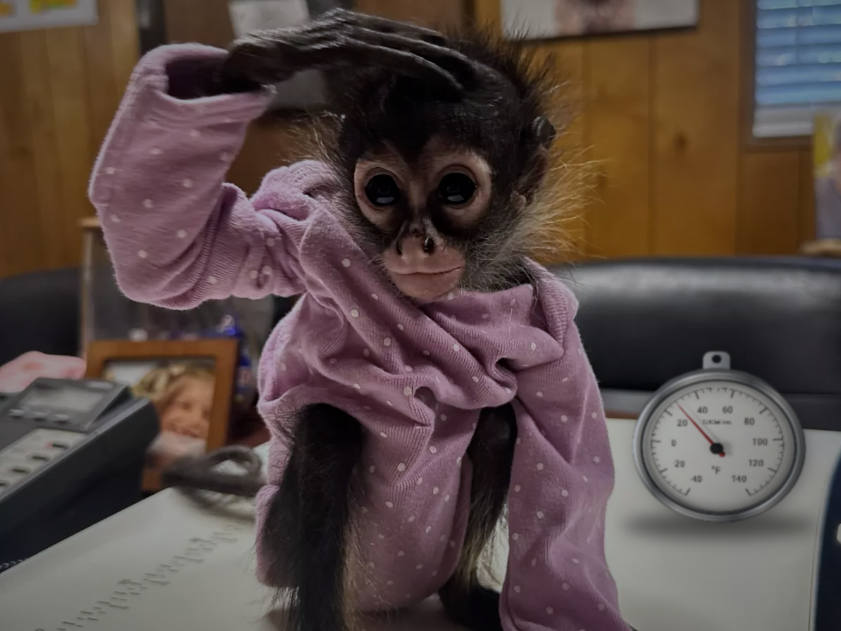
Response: 28 °F
